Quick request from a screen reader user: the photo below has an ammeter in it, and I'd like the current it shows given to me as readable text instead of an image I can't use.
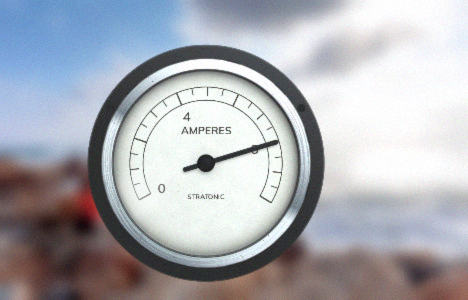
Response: 8 A
